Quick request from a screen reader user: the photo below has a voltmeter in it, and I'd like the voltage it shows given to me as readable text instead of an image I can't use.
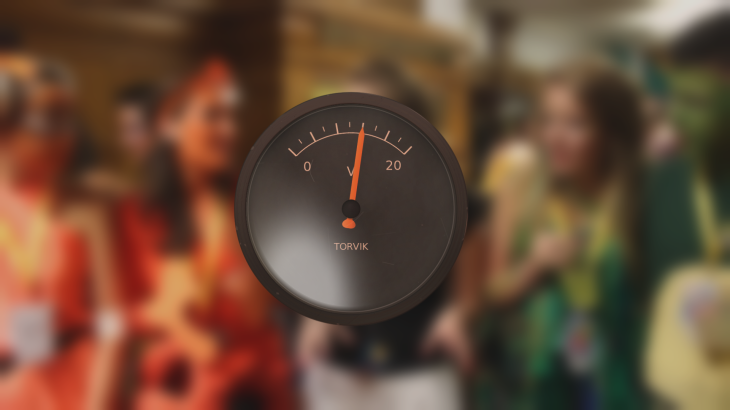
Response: 12 V
